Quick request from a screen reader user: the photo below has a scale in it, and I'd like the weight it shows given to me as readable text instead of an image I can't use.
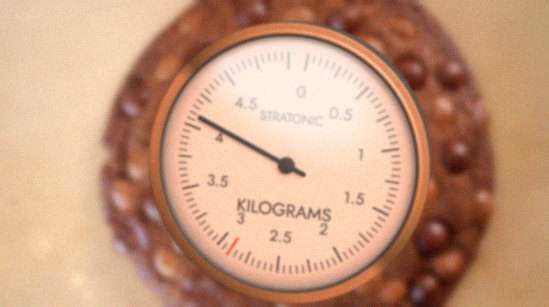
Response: 4.1 kg
